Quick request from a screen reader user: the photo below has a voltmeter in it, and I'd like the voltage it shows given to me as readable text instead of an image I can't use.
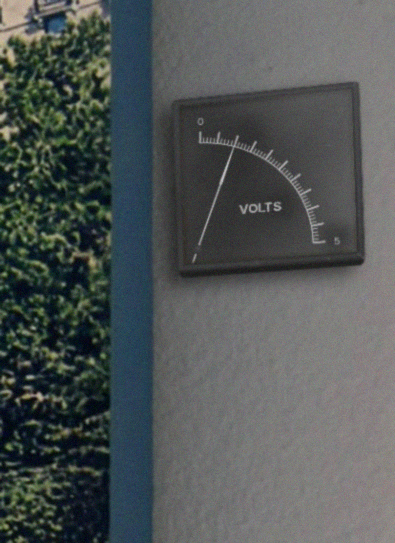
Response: 1 V
